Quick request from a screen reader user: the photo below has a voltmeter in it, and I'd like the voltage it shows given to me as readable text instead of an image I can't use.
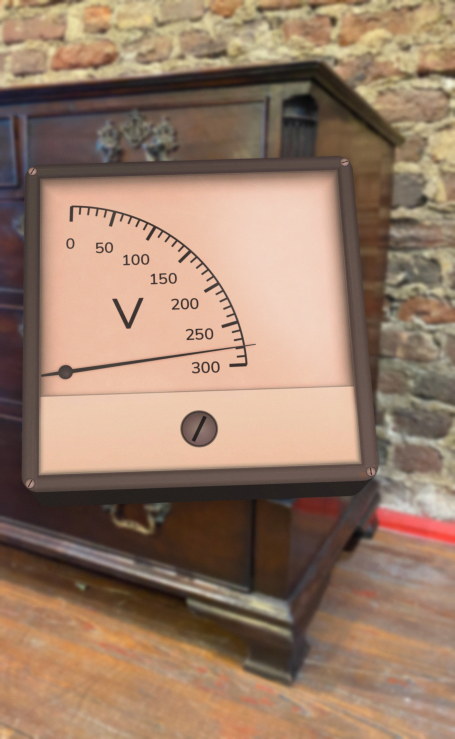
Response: 280 V
